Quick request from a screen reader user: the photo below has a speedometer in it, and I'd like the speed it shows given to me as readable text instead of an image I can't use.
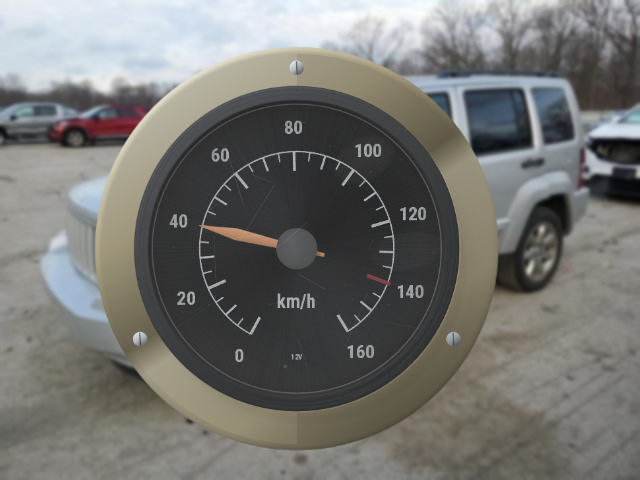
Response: 40 km/h
